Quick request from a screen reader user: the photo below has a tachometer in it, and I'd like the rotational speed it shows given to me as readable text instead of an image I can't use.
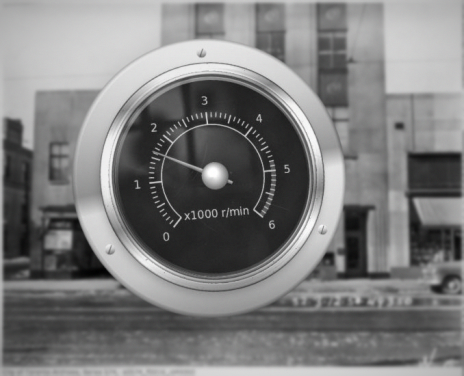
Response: 1600 rpm
